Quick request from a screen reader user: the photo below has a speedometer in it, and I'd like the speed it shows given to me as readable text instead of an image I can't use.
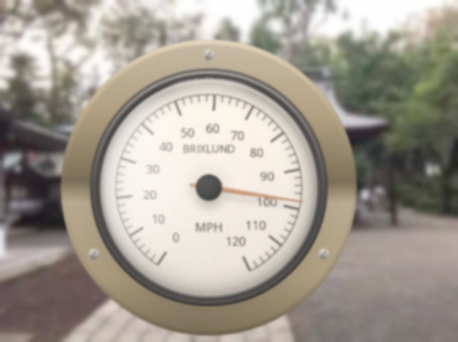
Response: 98 mph
